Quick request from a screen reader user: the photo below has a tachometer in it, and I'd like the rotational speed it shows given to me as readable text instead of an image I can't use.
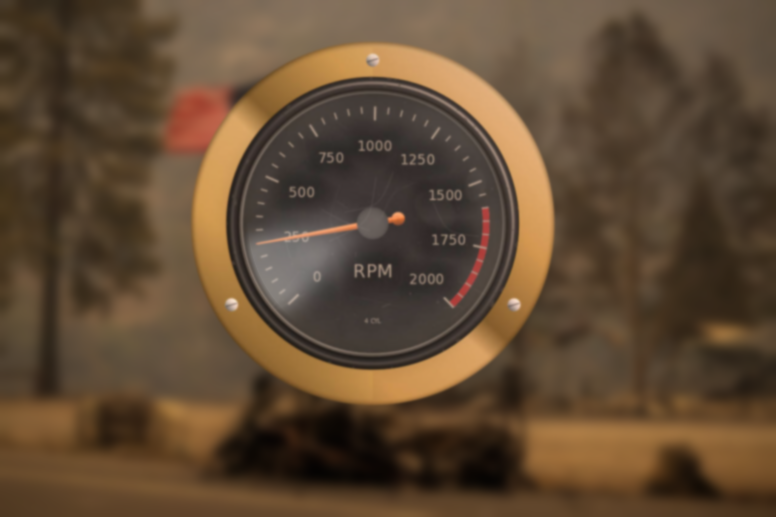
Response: 250 rpm
